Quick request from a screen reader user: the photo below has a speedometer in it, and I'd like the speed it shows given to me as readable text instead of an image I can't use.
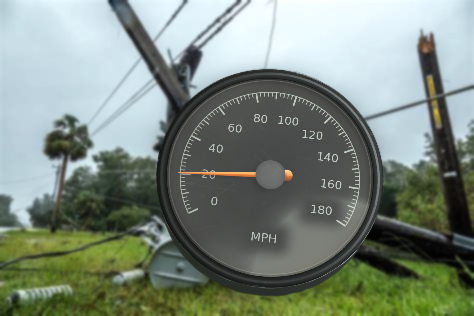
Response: 20 mph
